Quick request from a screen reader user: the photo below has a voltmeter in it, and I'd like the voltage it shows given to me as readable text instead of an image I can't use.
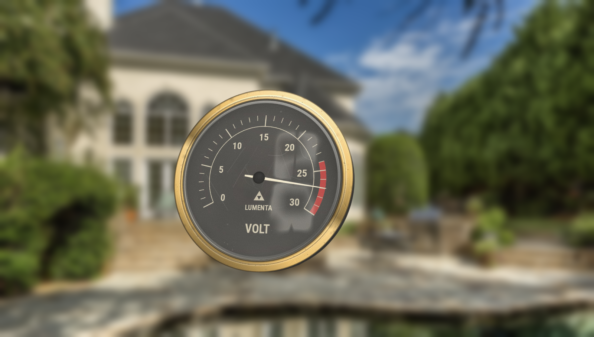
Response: 27 V
